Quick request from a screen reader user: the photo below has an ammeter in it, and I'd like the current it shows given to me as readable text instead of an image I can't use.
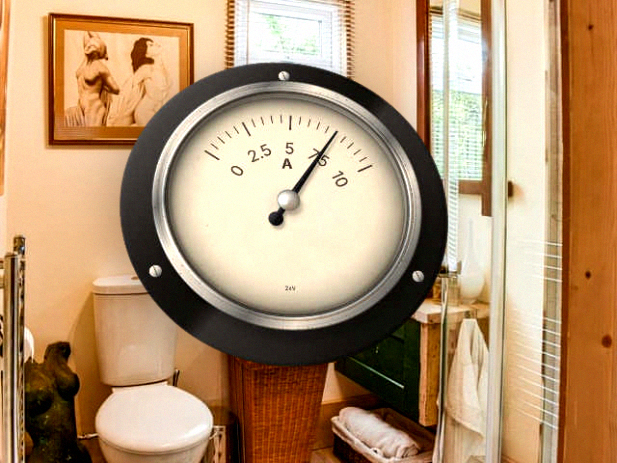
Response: 7.5 A
